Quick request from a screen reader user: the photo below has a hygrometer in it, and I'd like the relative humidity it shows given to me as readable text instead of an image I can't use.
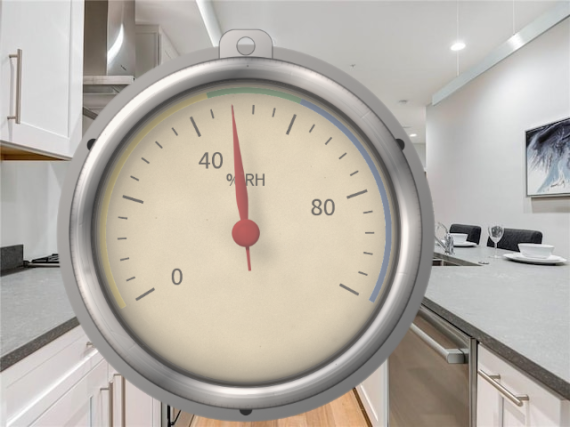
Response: 48 %
